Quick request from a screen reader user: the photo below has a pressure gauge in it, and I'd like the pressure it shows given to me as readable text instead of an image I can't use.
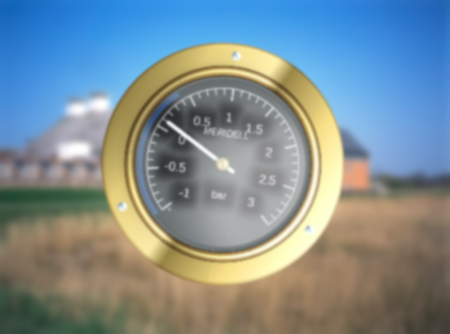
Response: 0.1 bar
